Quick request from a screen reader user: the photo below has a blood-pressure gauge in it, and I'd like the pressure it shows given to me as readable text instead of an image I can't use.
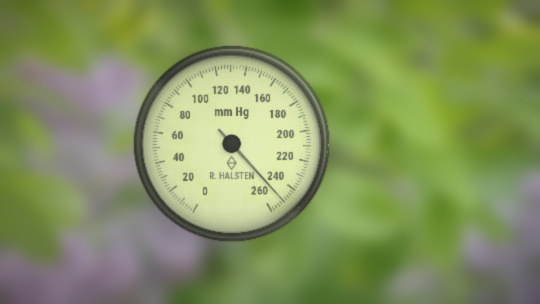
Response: 250 mmHg
